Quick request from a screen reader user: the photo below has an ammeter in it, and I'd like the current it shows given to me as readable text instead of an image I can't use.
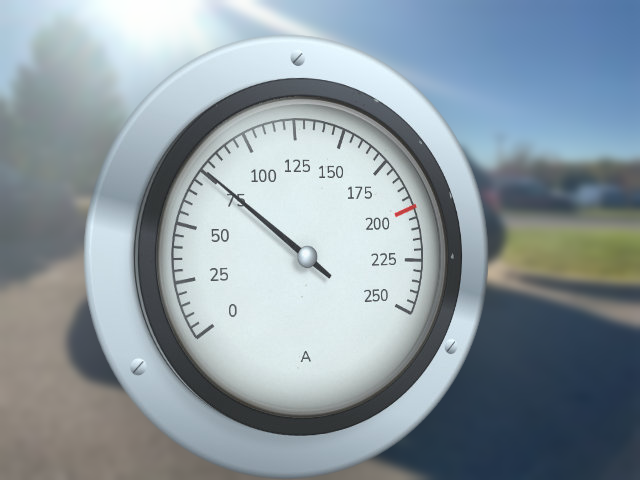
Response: 75 A
